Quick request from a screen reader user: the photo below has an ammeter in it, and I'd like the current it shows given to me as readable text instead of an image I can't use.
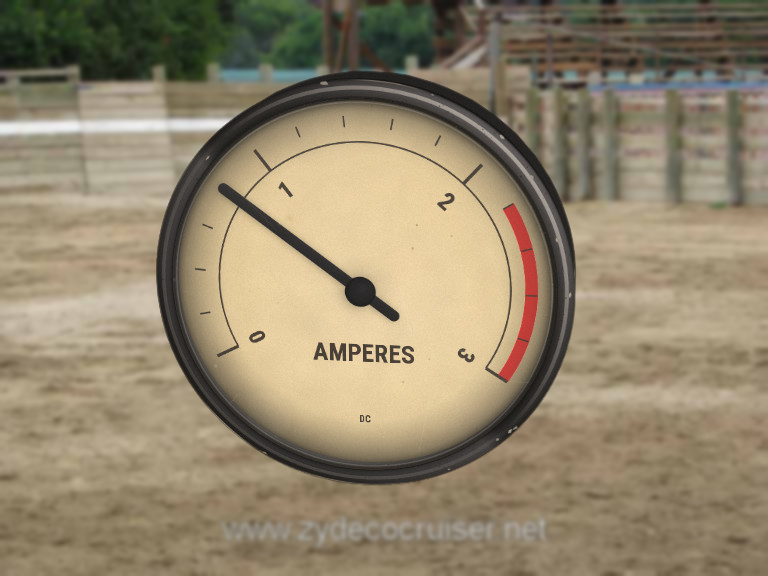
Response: 0.8 A
